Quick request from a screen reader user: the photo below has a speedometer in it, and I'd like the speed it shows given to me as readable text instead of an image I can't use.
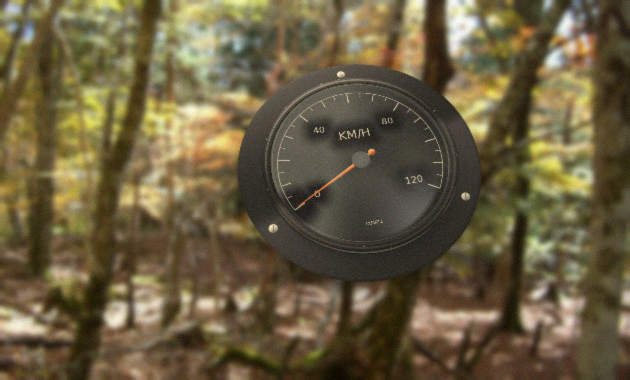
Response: 0 km/h
